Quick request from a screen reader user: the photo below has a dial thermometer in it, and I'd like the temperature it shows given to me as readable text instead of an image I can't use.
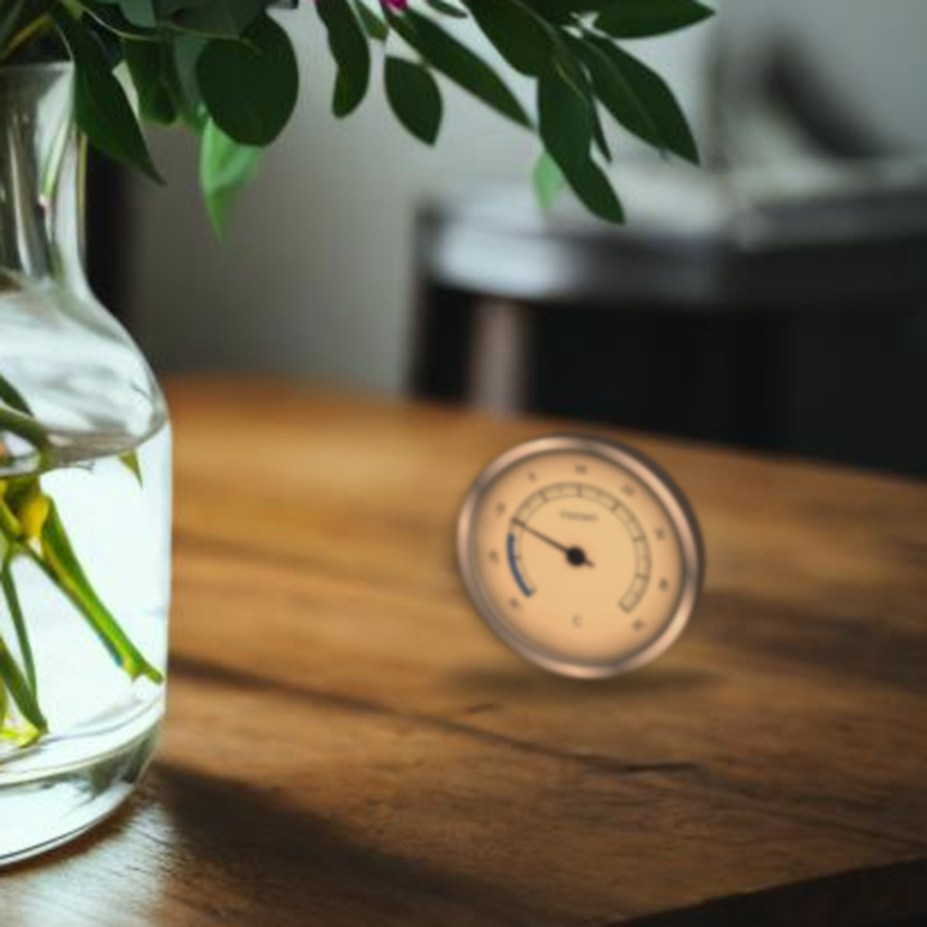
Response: -10 °C
